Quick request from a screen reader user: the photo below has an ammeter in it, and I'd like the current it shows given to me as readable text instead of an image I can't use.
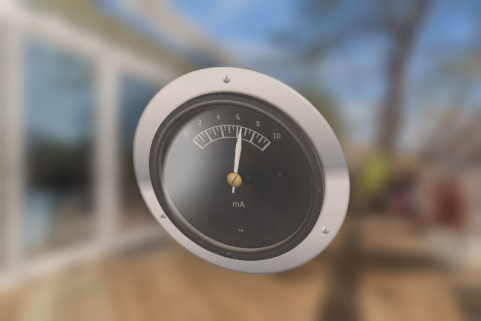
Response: 6.5 mA
